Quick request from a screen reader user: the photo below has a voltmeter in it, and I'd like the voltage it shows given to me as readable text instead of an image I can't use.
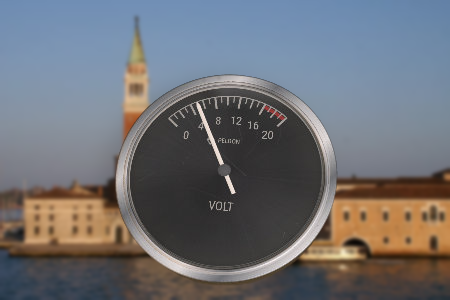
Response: 5 V
